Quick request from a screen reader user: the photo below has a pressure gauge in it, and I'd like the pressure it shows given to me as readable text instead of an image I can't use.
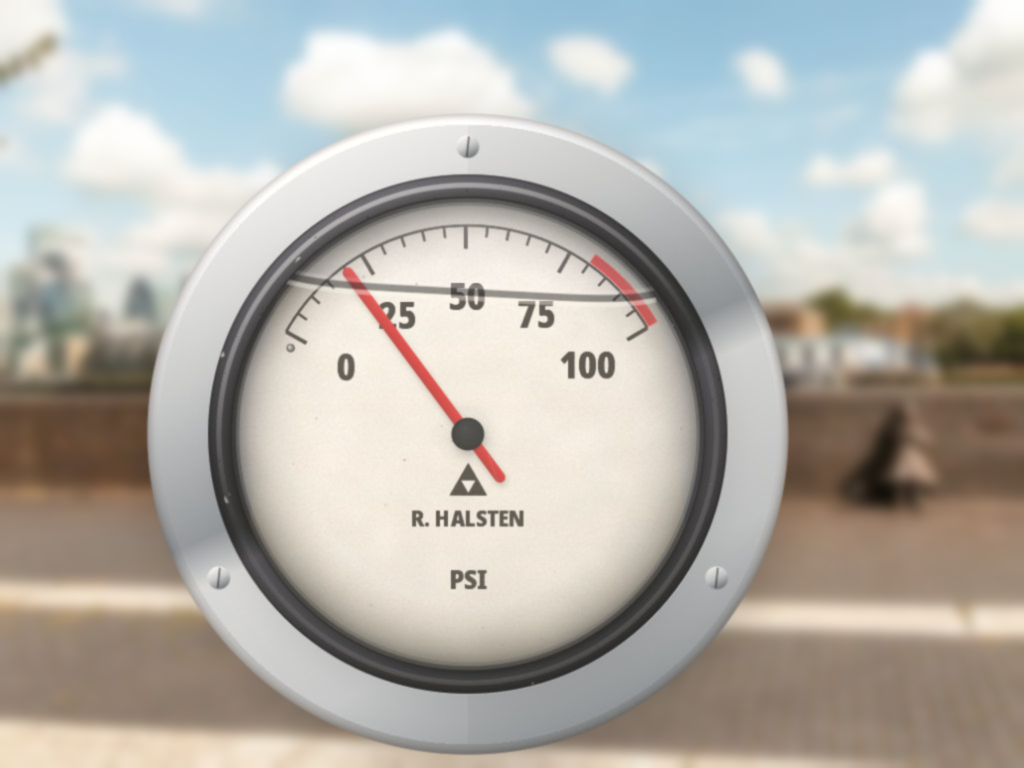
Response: 20 psi
